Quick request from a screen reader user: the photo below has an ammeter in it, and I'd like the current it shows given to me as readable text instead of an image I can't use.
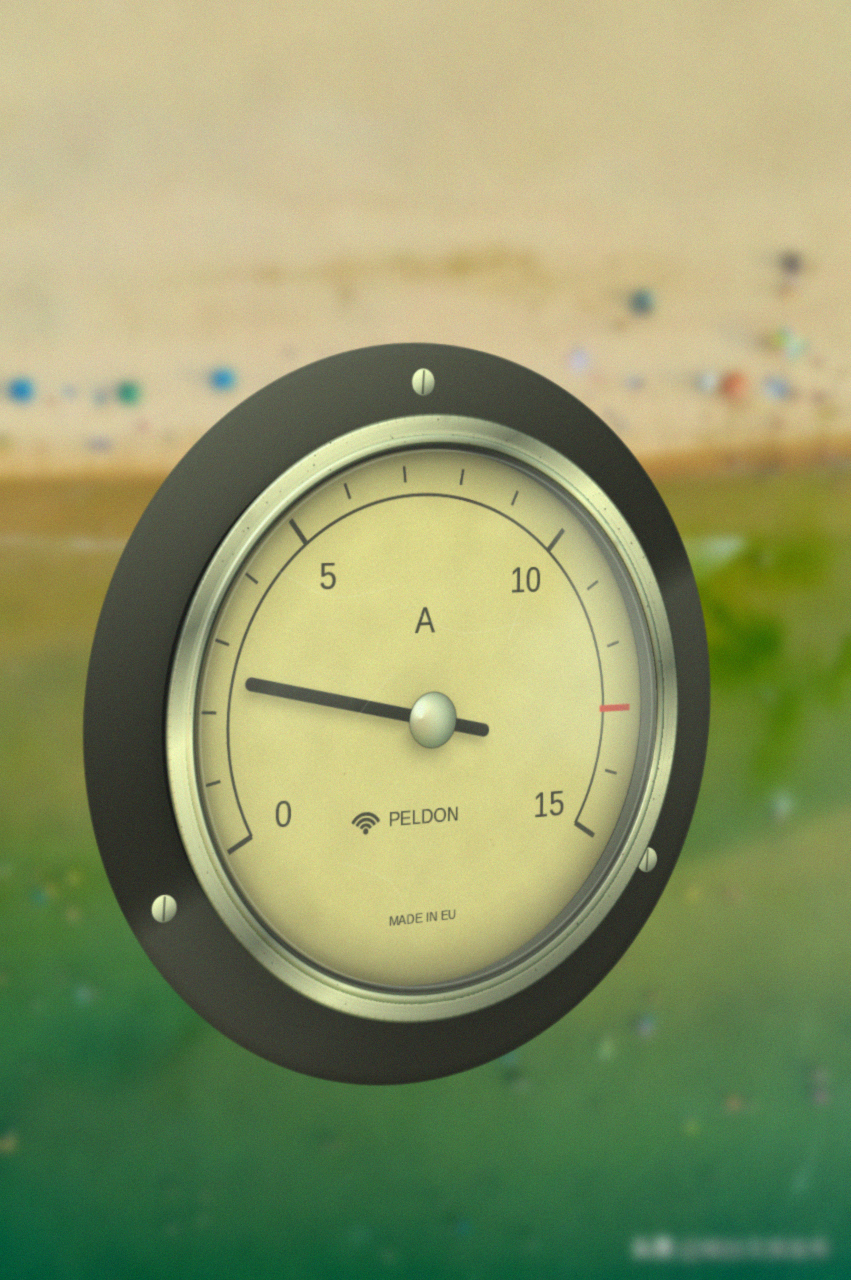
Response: 2.5 A
